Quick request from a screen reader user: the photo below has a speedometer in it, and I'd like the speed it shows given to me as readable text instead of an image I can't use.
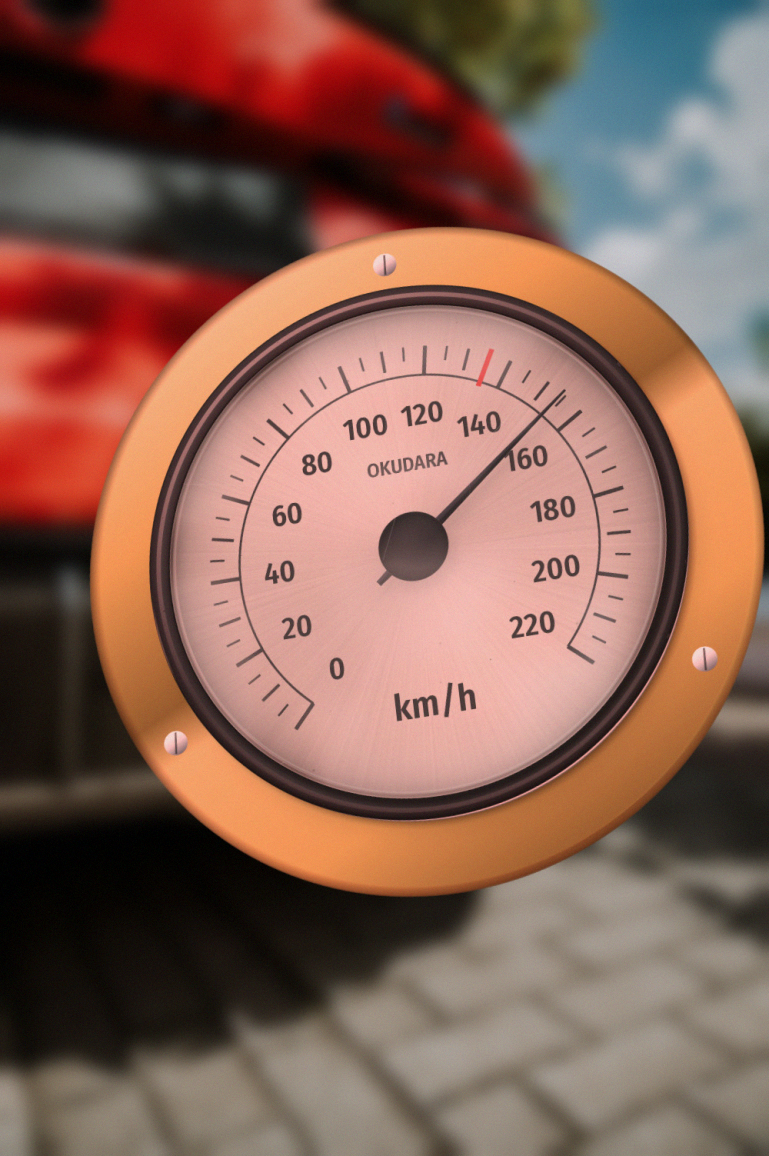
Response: 155 km/h
